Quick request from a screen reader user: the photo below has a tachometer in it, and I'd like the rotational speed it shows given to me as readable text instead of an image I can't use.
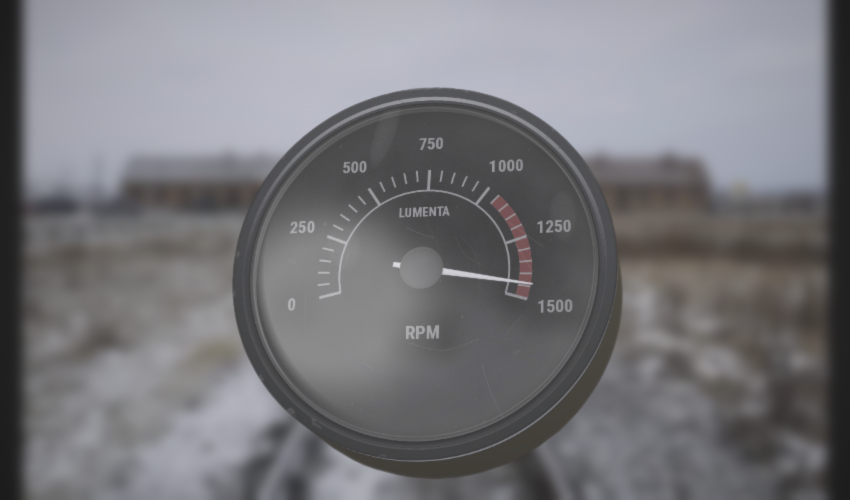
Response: 1450 rpm
